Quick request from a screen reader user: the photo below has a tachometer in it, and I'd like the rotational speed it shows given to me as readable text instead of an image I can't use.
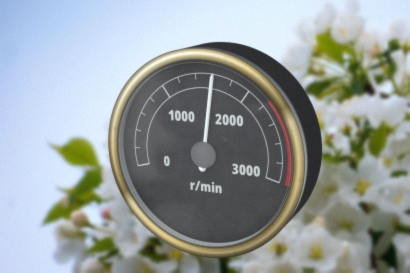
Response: 1600 rpm
